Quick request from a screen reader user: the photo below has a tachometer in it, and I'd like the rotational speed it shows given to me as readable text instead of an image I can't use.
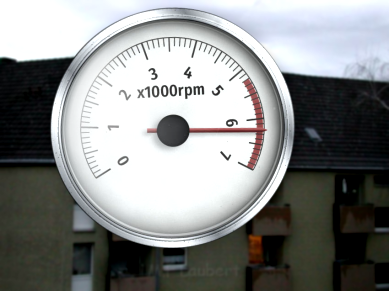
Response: 6200 rpm
